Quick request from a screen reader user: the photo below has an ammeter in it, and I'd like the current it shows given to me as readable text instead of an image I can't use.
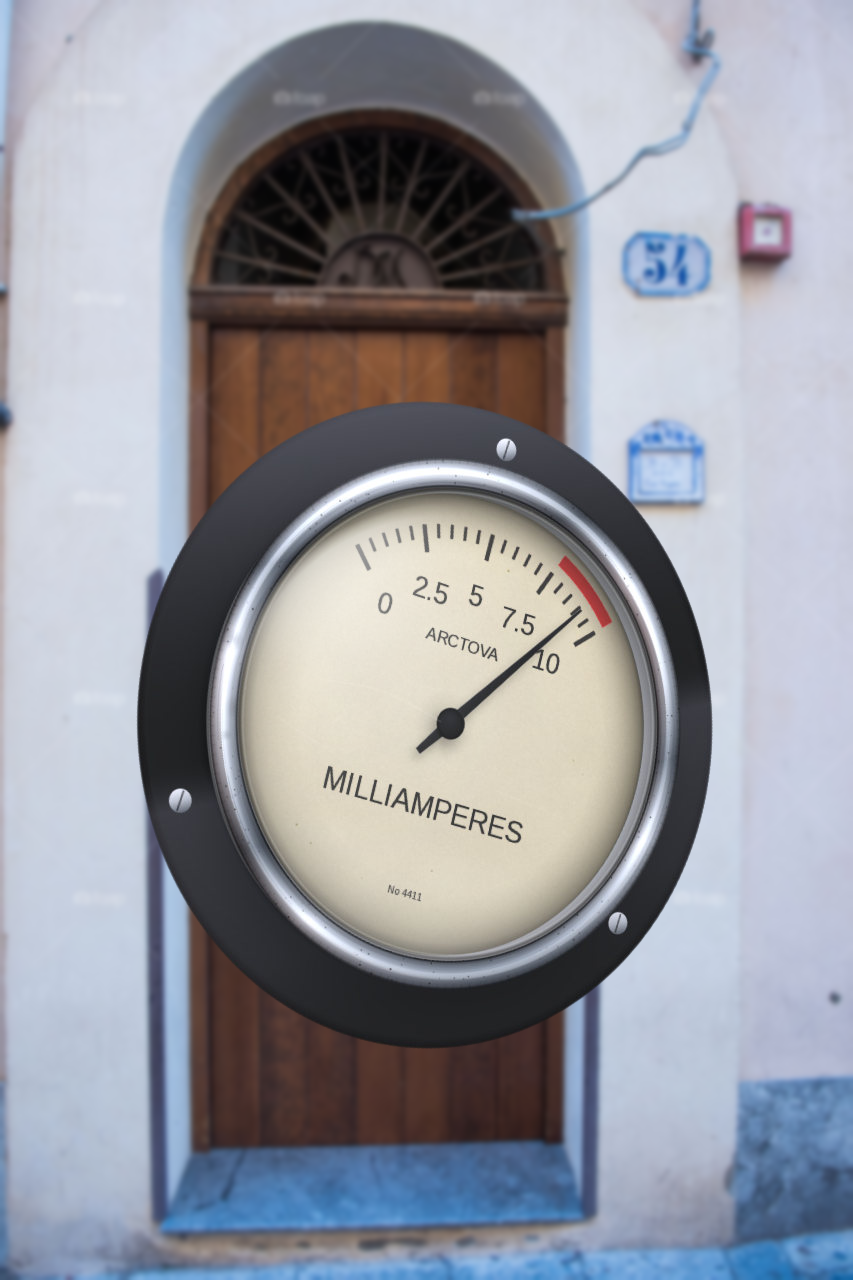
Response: 9 mA
